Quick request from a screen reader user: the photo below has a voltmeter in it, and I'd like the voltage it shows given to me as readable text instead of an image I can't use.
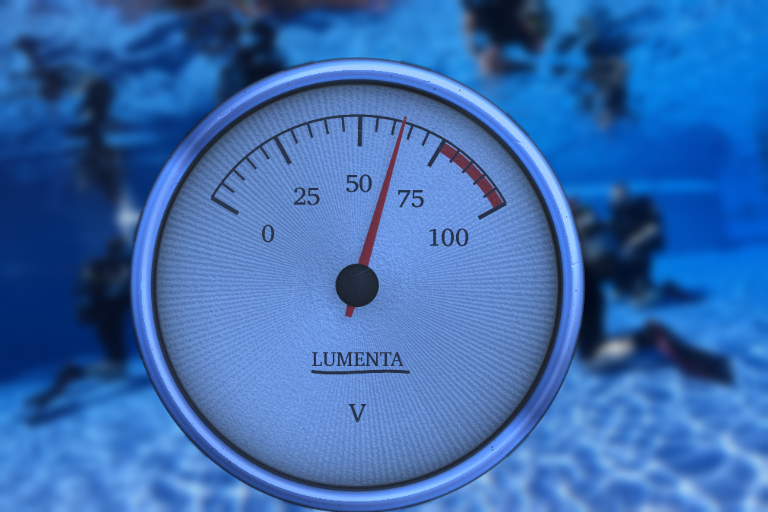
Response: 62.5 V
